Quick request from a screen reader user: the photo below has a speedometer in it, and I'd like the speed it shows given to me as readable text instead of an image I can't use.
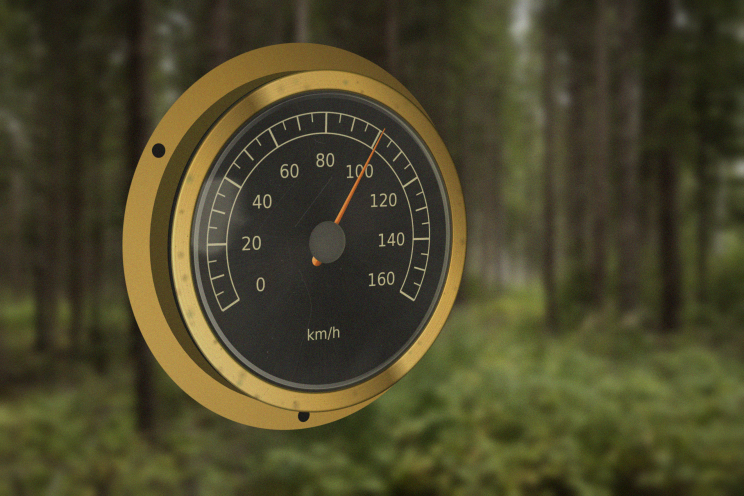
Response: 100 km/h
